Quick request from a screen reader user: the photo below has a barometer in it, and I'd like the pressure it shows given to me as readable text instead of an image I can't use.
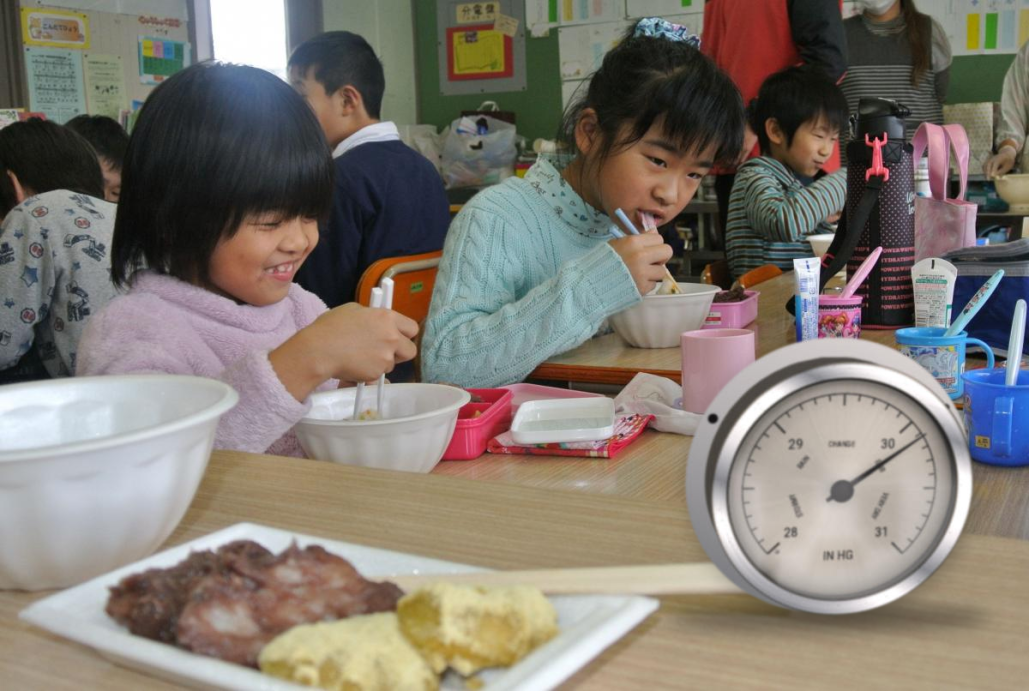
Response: 30.1 inHg
